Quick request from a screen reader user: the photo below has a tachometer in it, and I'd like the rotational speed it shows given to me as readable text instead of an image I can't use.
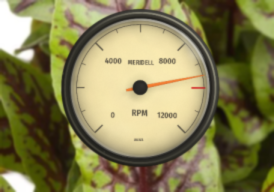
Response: 9500 rpm
